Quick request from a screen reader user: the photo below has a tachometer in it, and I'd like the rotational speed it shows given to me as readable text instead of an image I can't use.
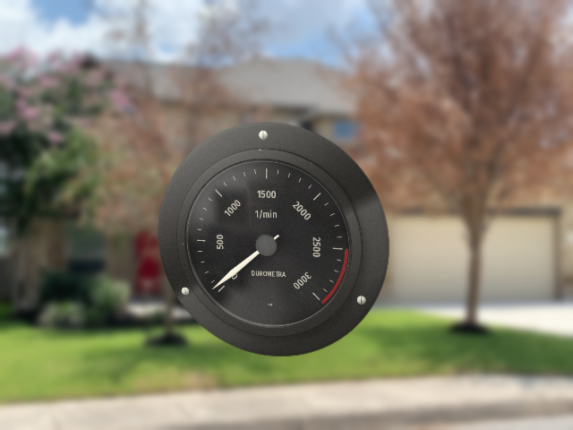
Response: 50 rpm
